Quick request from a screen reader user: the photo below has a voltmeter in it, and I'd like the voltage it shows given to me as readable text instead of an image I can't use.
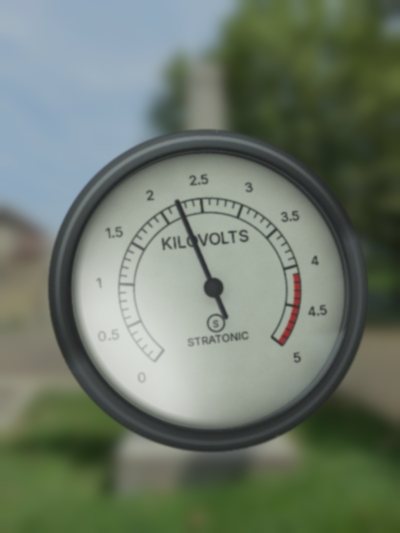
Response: 2.2 kV
